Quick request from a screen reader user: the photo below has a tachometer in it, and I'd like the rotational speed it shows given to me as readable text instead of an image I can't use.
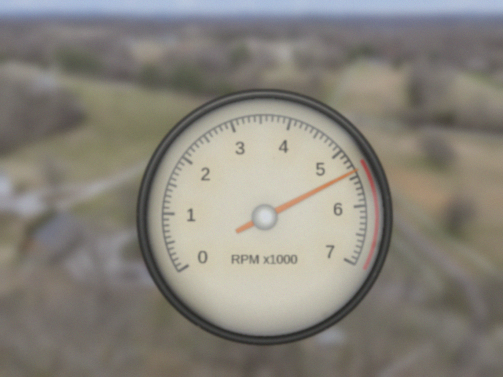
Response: 5400 rpm
